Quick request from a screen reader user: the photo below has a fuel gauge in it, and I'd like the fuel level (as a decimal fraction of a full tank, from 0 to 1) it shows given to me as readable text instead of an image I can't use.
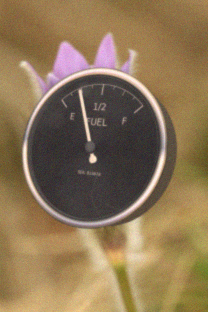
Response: 0.25
